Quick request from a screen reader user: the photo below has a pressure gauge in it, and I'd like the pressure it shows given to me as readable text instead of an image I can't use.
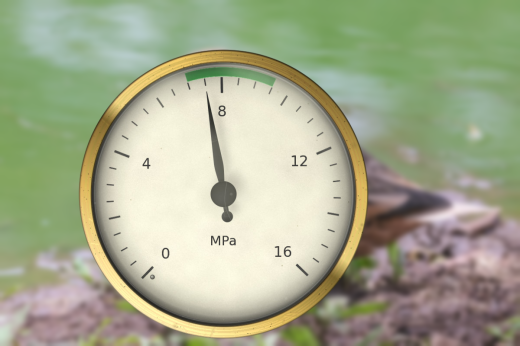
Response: 7.5 MPa
